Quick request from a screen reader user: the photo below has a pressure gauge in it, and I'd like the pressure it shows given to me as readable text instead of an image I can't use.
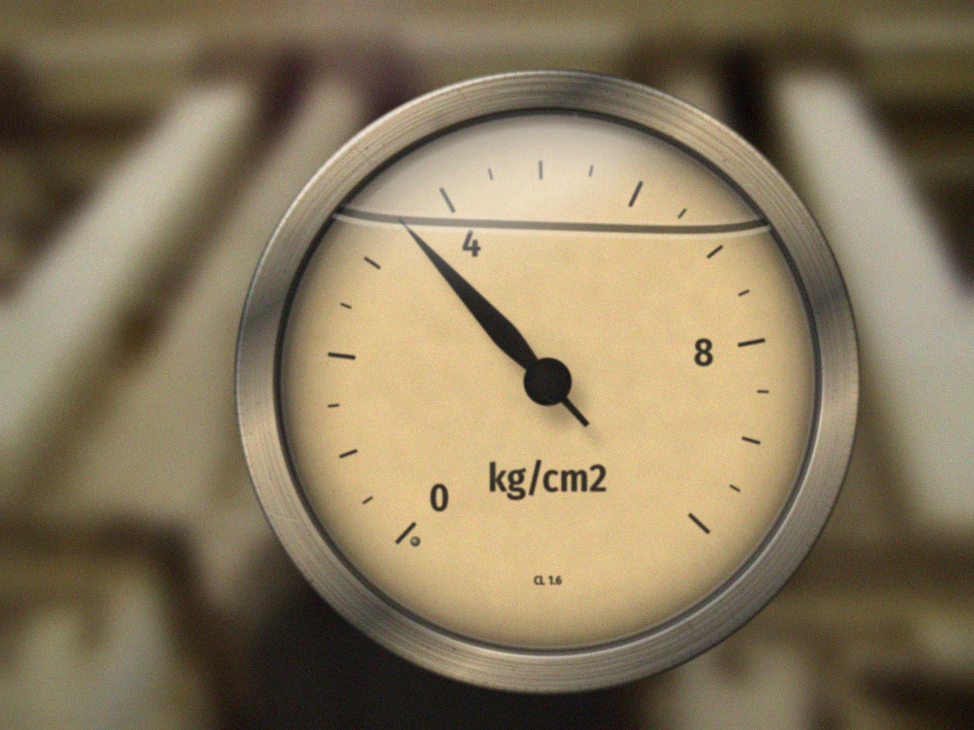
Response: 3.5 kg/cm²
